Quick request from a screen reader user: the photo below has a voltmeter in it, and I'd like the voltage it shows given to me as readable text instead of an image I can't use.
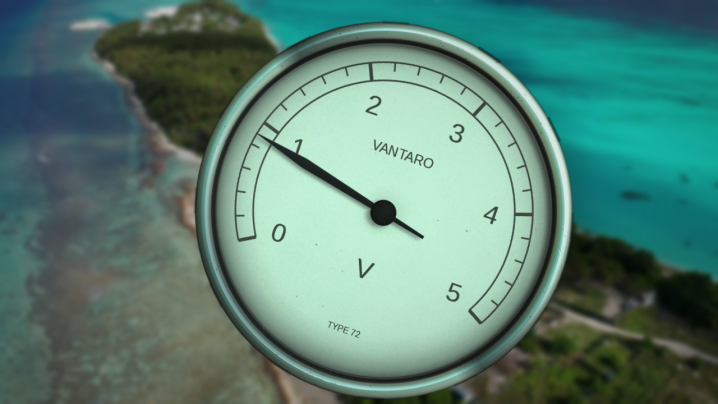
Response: 0.9 V
